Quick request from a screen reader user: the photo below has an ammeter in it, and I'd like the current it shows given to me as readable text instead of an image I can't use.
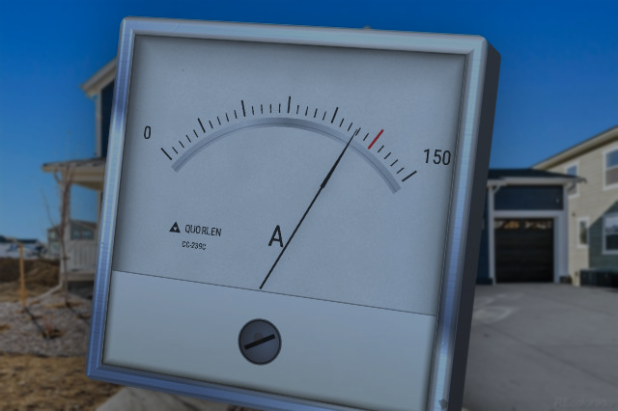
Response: 115 A
